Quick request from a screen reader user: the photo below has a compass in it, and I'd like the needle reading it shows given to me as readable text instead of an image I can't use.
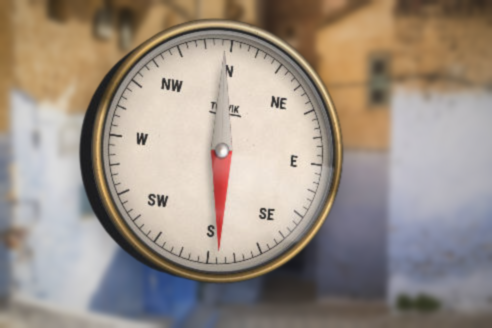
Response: 175 °
